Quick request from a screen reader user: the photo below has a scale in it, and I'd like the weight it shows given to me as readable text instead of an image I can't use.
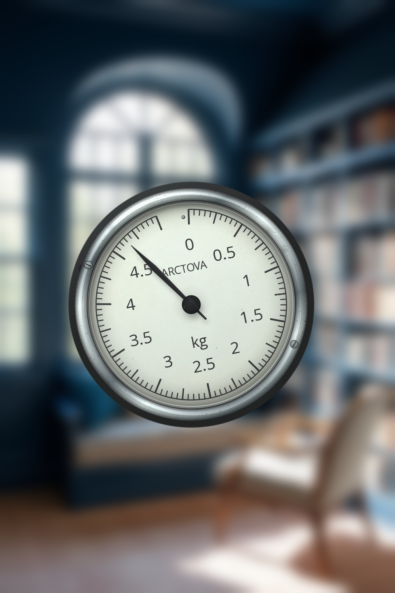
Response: 4.65 kg
